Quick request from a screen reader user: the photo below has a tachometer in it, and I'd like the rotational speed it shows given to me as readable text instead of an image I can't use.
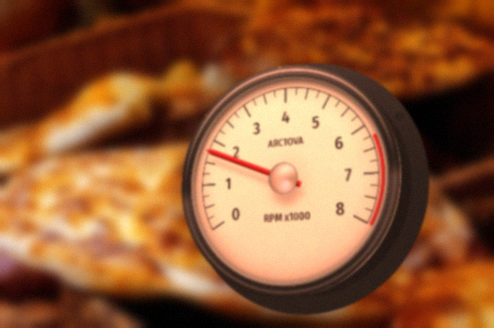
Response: 1750 rpm
